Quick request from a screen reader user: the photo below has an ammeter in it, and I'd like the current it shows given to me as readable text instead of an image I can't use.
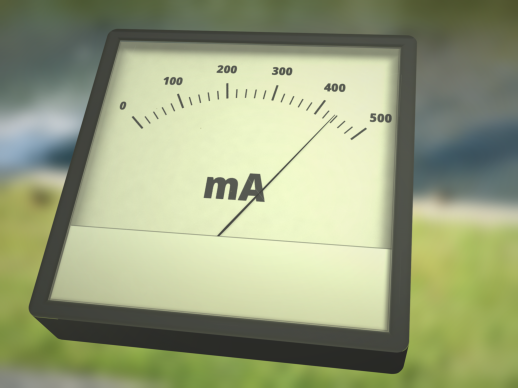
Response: 440 mA
